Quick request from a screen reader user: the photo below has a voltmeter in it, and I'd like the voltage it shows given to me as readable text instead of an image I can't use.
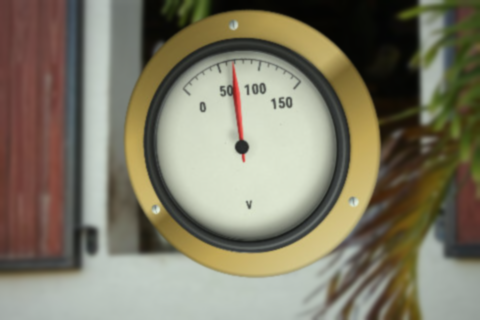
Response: 70 V
